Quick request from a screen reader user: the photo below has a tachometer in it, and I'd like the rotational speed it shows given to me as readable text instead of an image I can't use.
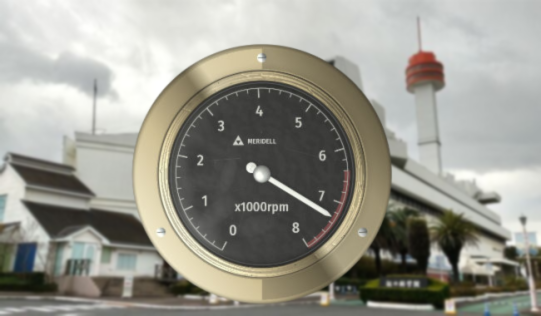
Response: 7300 rpm
